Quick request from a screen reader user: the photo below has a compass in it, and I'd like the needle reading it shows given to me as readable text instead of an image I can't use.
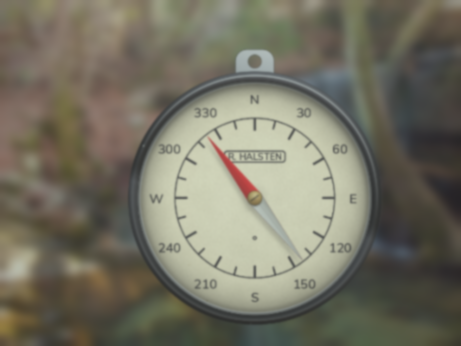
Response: 322.5 °
